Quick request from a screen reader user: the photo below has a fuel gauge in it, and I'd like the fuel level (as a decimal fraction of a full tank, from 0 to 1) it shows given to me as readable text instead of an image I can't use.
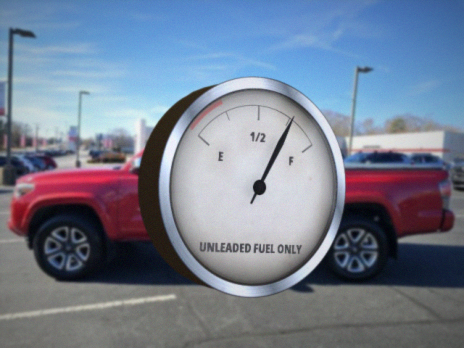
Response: 0.75
